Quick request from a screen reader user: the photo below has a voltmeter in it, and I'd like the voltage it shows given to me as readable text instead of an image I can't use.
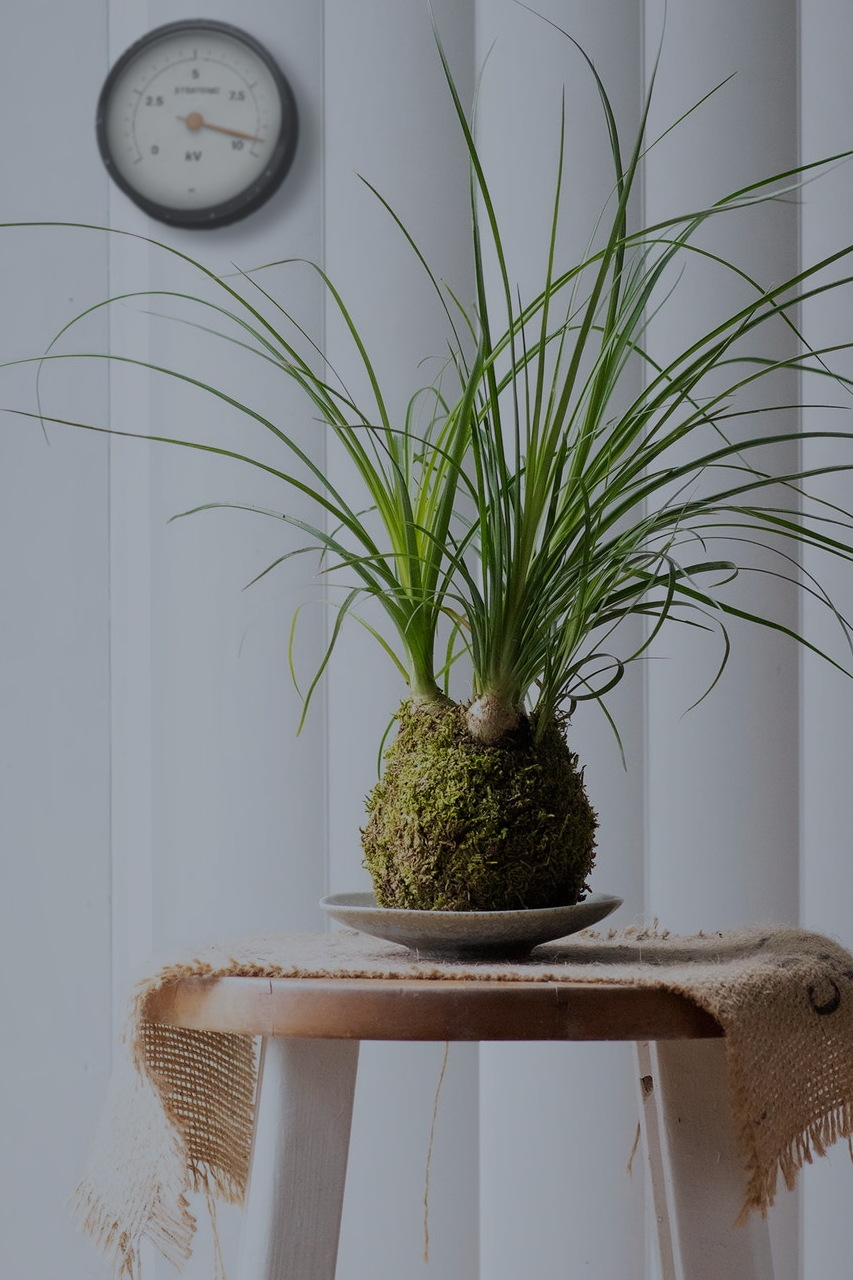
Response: 9.5 kV
